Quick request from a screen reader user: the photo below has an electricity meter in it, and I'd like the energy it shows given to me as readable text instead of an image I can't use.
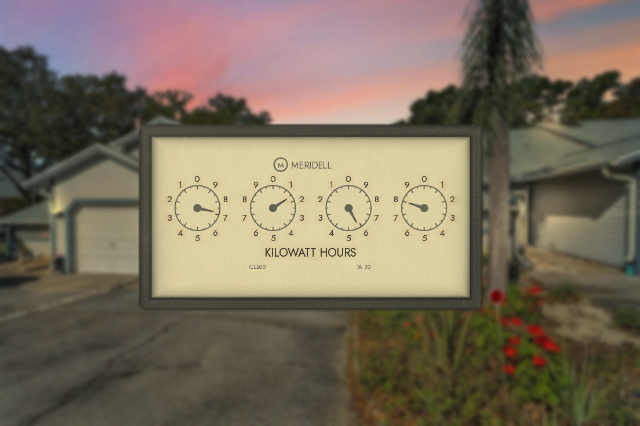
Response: 7158 kWh
